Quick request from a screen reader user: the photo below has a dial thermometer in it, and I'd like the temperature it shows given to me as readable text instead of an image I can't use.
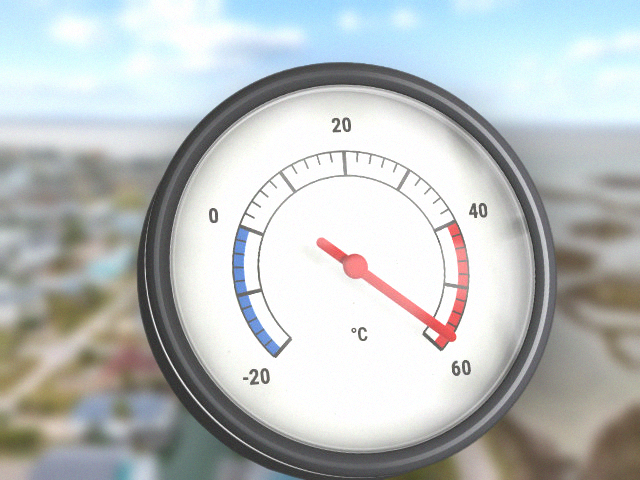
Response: 58 °C
